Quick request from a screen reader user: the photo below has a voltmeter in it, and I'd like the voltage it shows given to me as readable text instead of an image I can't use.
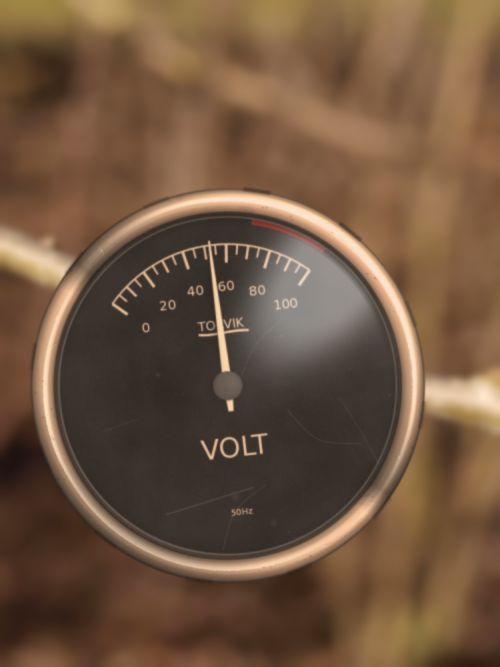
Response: 52.5 V
